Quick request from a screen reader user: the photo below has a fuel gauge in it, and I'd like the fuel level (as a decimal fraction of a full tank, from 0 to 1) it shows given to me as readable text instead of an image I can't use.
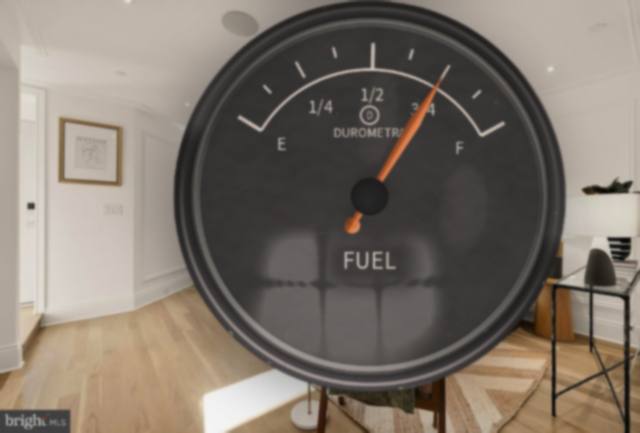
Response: 0.75
